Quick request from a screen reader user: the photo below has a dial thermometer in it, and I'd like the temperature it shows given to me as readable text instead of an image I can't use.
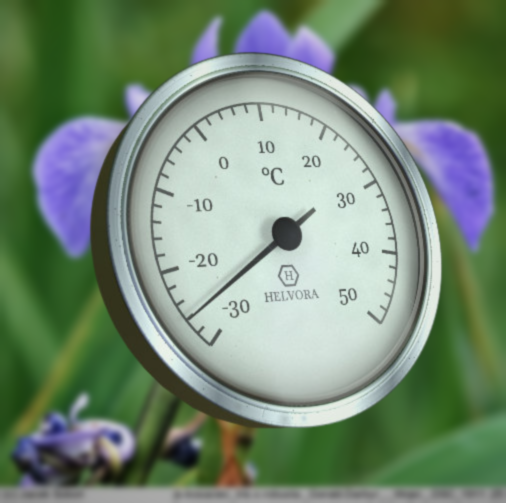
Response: -26 °C
